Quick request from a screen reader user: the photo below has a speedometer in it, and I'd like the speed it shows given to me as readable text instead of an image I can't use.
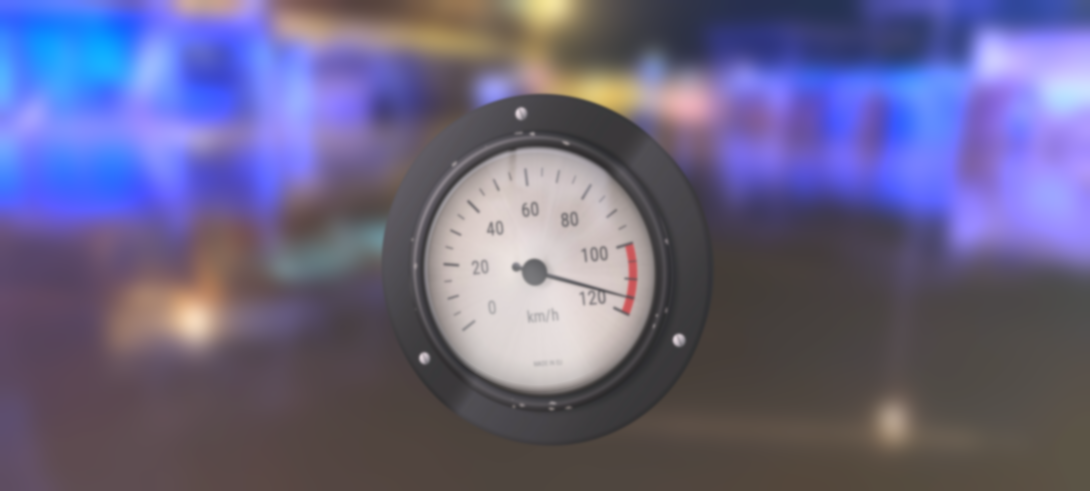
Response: 115 km/h
